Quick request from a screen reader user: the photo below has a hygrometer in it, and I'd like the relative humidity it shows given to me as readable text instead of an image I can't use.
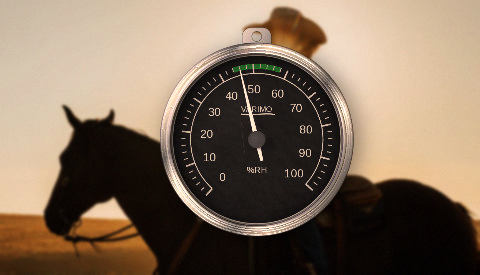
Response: 46 %
